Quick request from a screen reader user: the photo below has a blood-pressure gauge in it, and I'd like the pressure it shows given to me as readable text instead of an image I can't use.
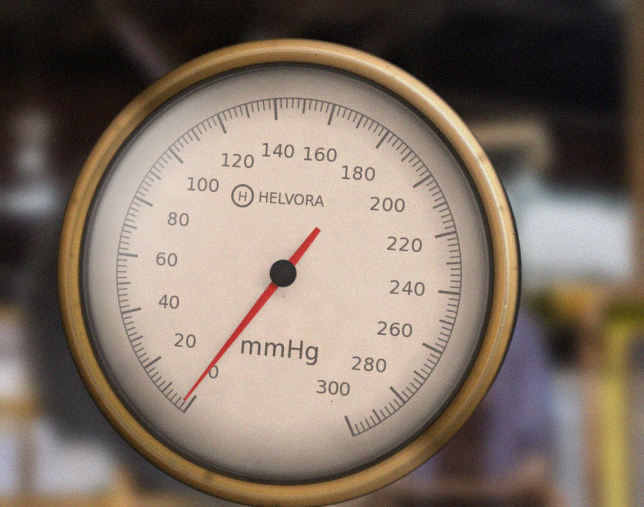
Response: 2 mmHg
